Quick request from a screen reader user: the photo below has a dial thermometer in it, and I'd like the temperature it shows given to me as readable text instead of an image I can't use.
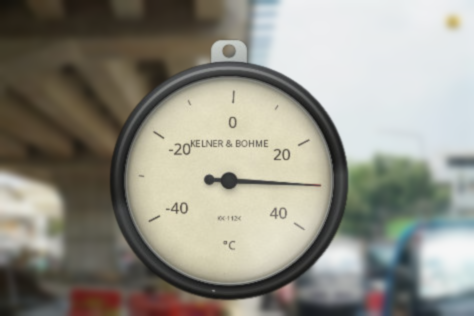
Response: 30 °C
